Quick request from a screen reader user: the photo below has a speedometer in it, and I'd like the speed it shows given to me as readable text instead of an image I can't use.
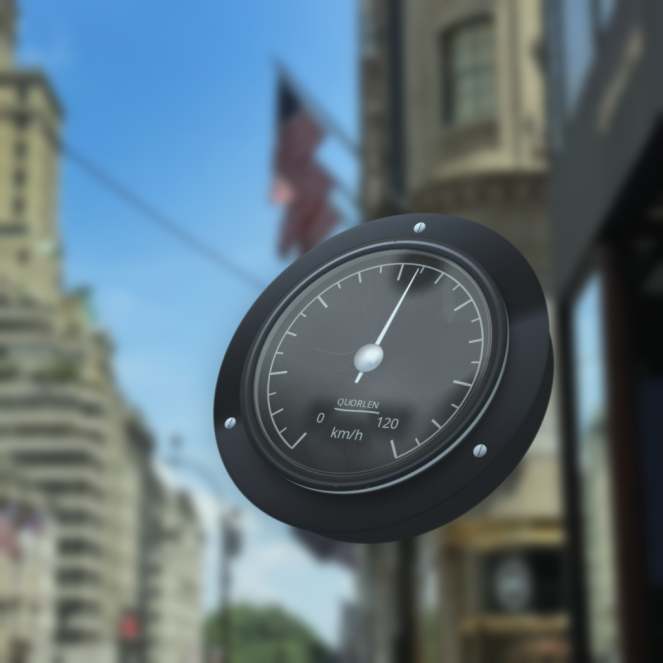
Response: 65 km/h
